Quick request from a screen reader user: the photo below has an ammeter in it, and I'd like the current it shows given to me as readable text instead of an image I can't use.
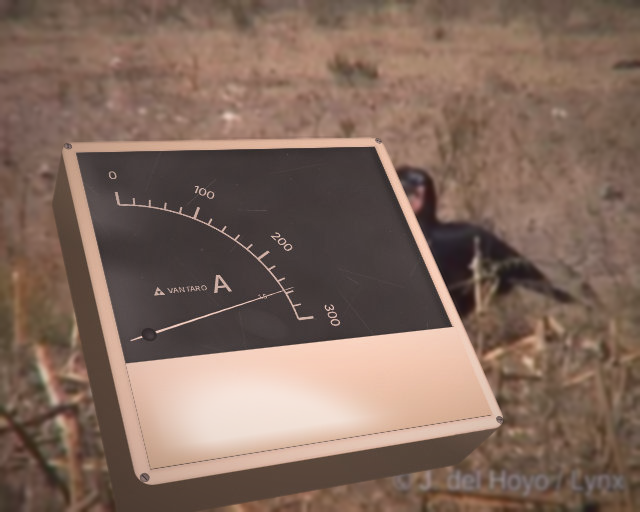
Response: 260 A
